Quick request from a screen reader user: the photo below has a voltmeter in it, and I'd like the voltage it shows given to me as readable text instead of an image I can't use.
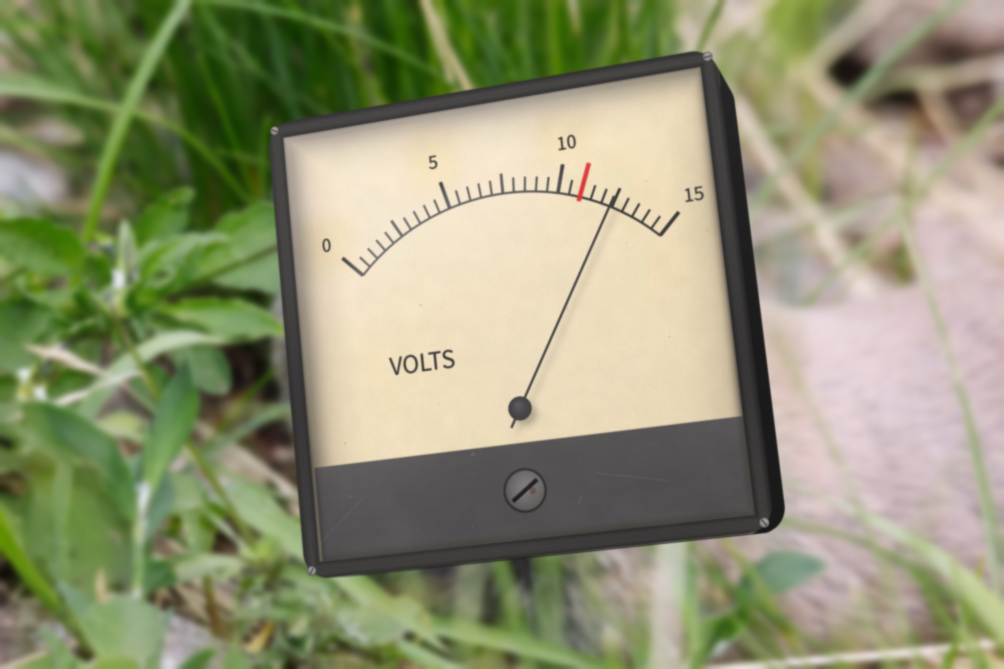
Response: 12.5 V
